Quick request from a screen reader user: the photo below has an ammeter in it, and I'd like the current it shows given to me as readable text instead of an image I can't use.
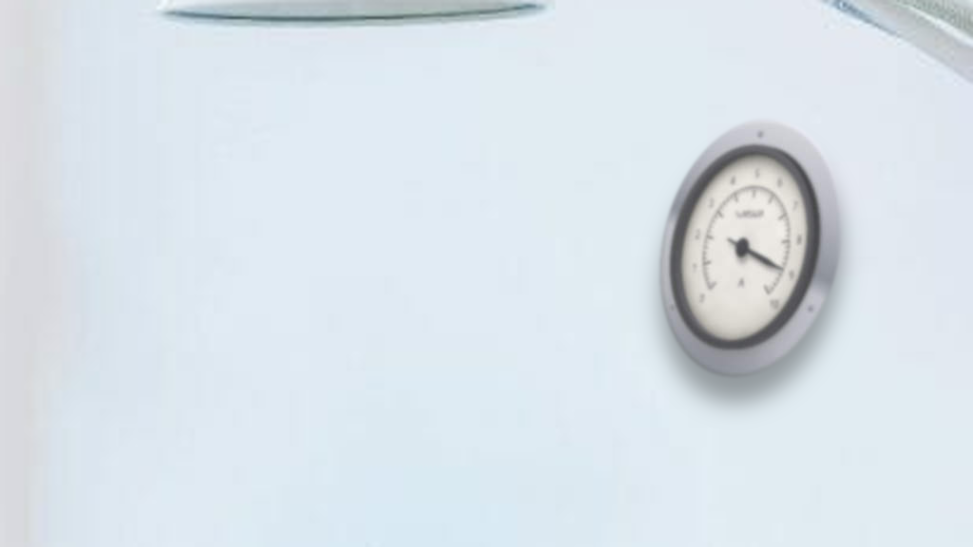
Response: 9 A
